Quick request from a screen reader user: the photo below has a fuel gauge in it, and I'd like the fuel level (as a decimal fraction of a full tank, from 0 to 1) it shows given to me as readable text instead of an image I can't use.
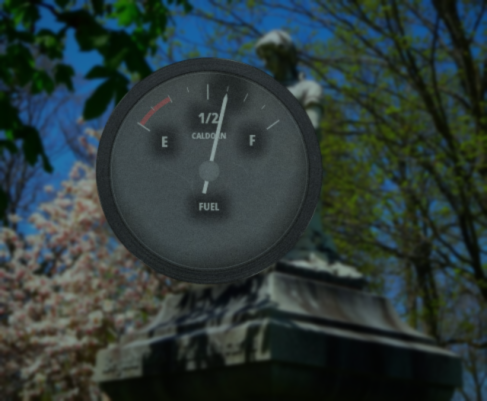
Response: 0.625
